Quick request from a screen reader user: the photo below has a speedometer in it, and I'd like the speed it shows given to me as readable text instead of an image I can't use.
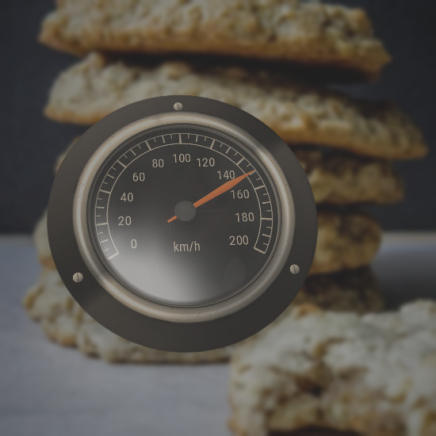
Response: 150 km/h
